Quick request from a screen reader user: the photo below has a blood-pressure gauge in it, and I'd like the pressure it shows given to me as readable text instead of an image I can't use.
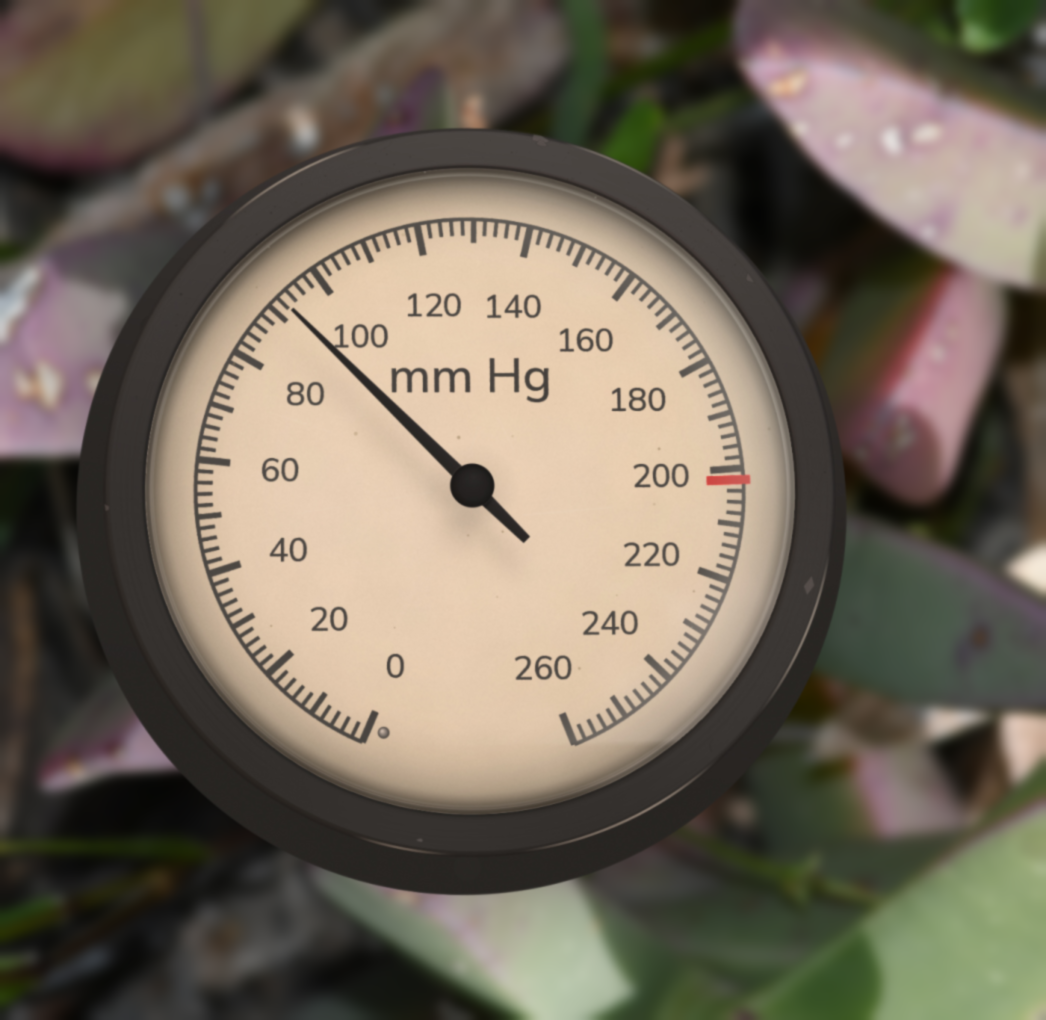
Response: 92 mmHg
